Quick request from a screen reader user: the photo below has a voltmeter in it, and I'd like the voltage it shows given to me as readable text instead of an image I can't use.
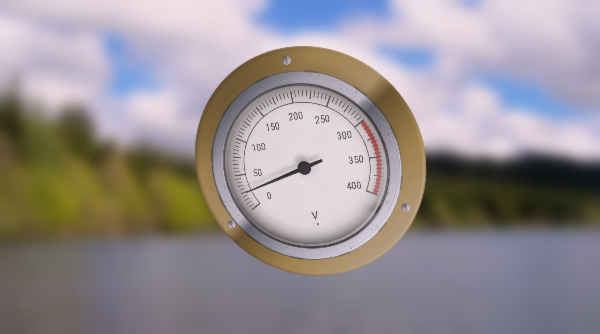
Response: 25 V
